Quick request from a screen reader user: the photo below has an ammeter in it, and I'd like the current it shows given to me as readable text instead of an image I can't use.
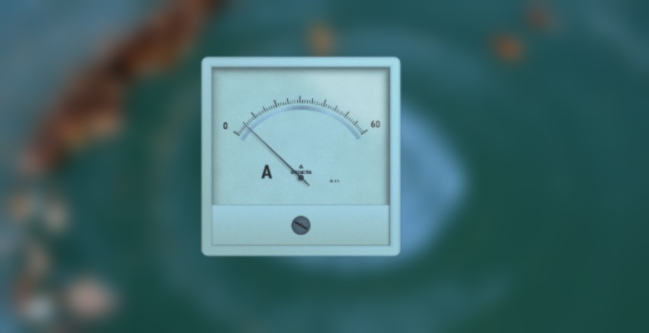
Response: 5 A
